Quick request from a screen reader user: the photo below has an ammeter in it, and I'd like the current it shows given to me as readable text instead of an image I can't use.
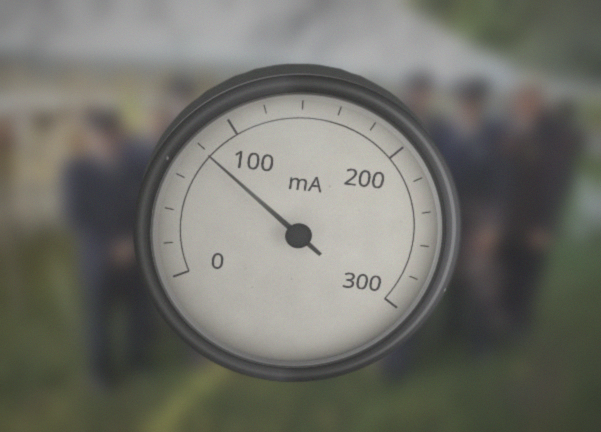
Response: 80 mA
